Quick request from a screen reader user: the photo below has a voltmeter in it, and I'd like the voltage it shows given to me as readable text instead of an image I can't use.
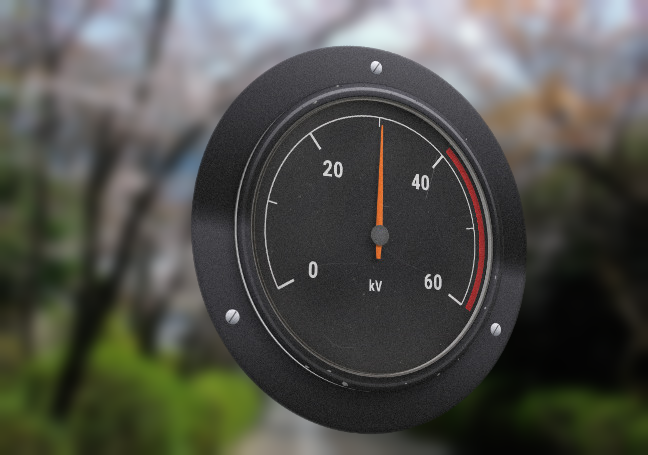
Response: 30 kV
